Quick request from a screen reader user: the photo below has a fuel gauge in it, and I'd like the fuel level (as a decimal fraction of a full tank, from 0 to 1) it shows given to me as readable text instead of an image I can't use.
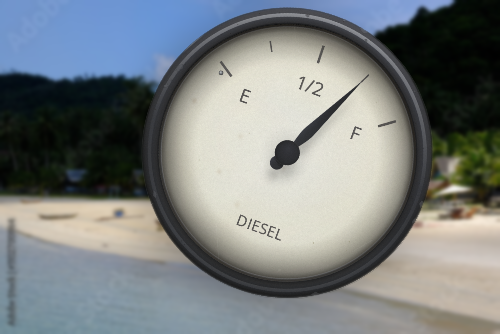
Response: 0.75
